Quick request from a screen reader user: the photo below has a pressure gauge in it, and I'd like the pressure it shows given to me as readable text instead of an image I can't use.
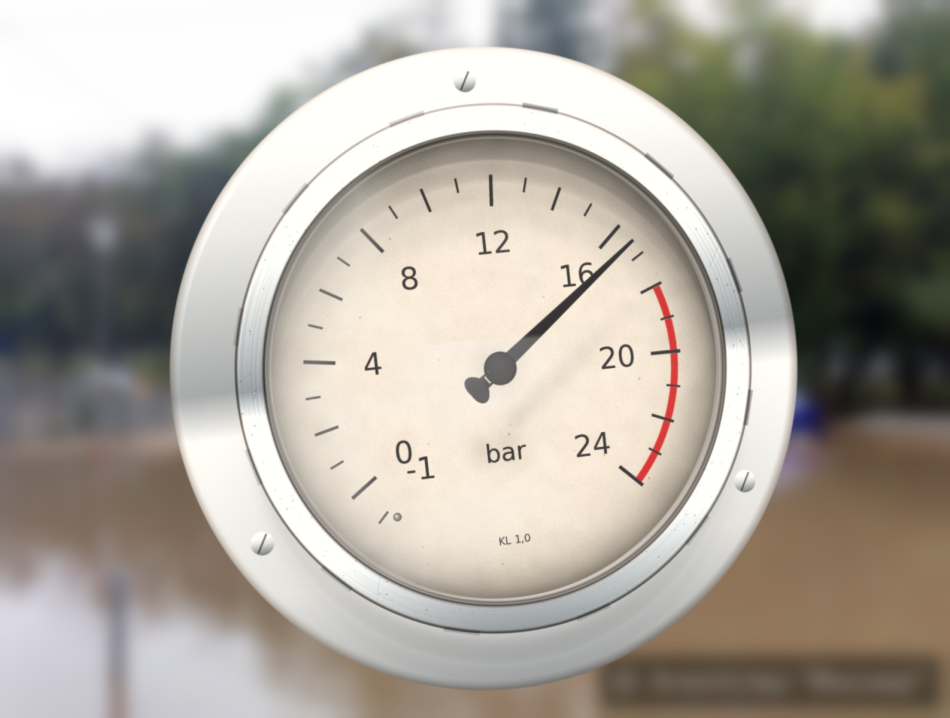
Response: 16.5 bar
